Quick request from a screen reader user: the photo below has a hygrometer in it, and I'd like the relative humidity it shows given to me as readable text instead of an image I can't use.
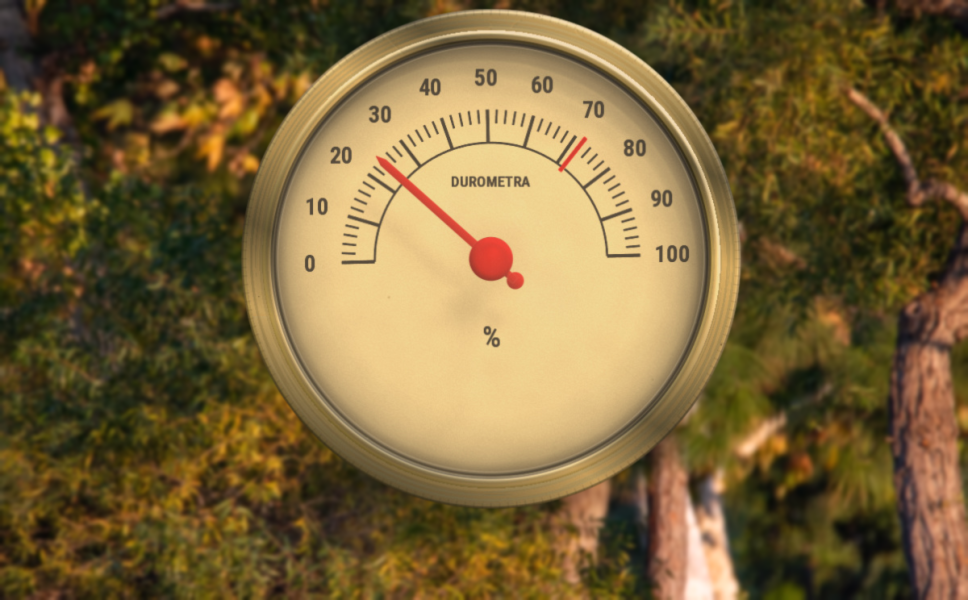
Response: 24 %
